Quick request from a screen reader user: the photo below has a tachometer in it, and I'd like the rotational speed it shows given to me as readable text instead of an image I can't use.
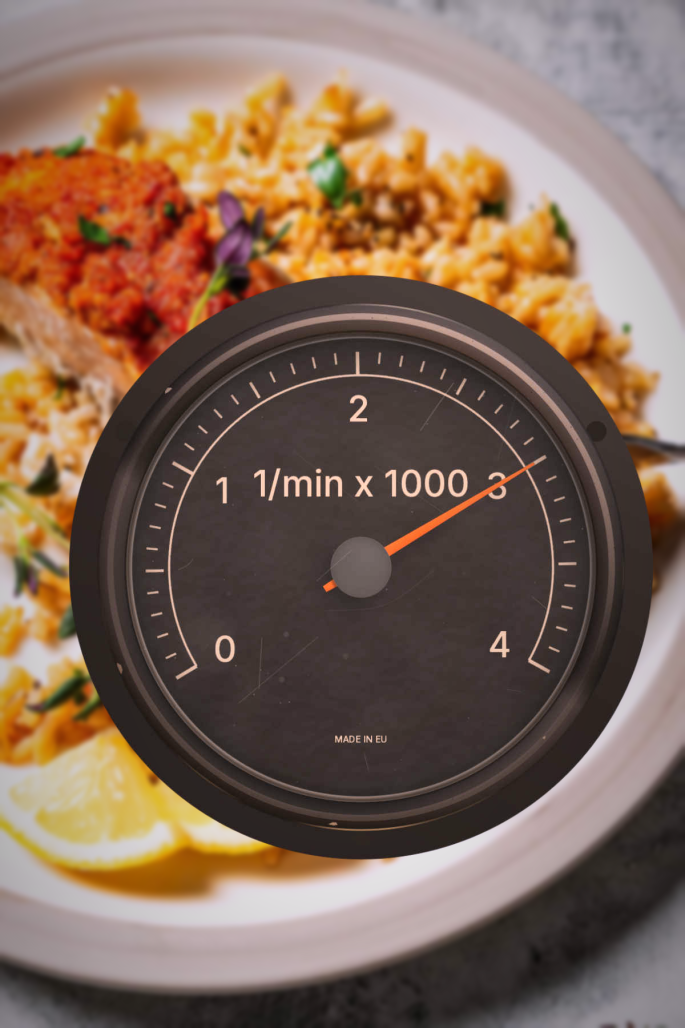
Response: 3000 rpm
